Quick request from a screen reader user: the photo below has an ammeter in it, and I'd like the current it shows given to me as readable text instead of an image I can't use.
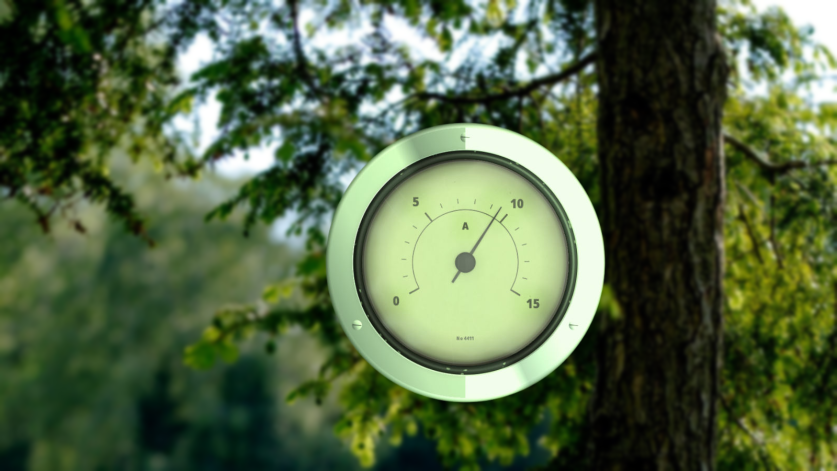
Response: 9.5 A
